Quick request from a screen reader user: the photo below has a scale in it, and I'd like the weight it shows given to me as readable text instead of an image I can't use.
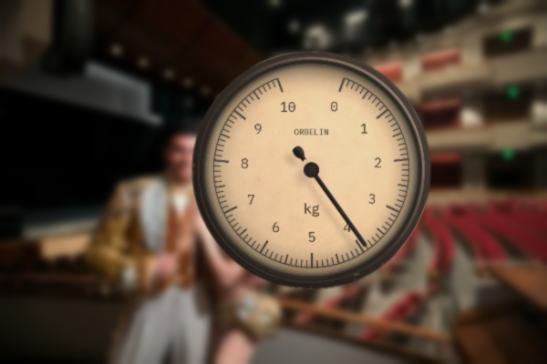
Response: 3.9 kg
